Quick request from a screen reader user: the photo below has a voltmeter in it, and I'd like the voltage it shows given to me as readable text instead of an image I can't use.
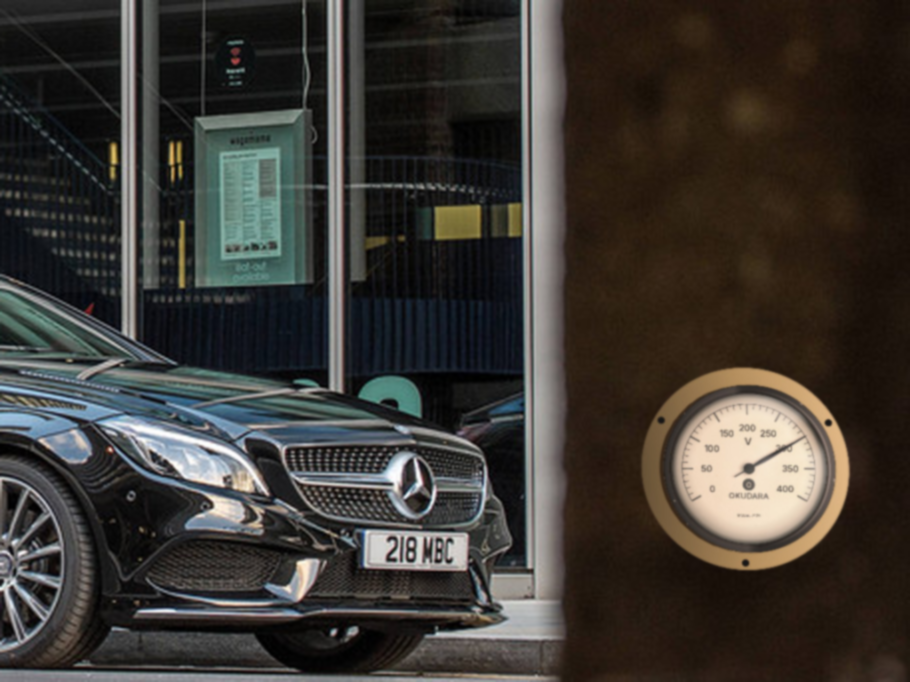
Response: 300 V
